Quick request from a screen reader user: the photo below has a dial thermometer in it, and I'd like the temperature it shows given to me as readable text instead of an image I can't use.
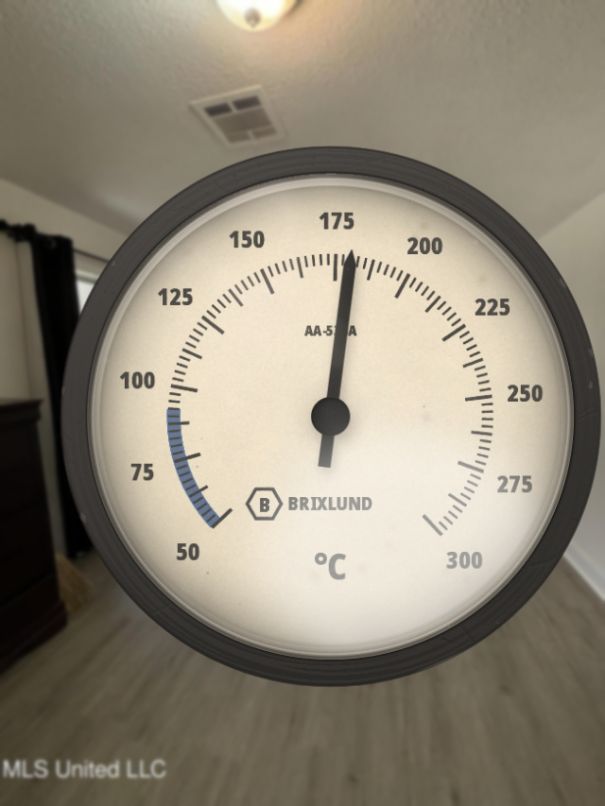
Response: 180 °C
